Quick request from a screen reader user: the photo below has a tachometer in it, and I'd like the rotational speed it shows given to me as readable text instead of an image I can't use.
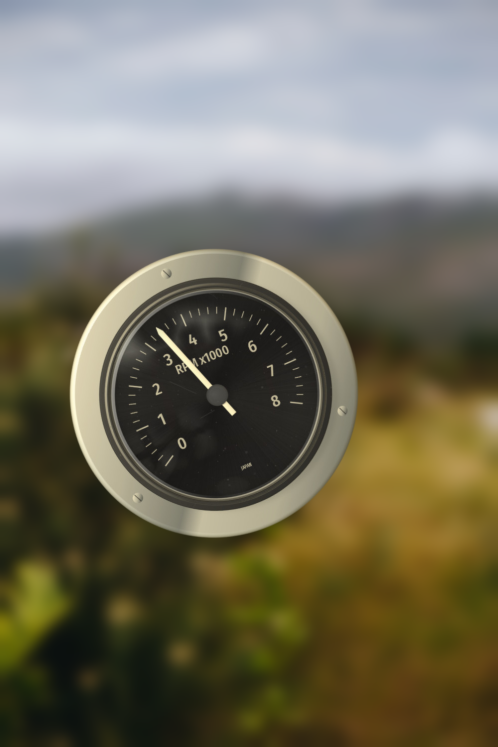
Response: 3400 rpm
